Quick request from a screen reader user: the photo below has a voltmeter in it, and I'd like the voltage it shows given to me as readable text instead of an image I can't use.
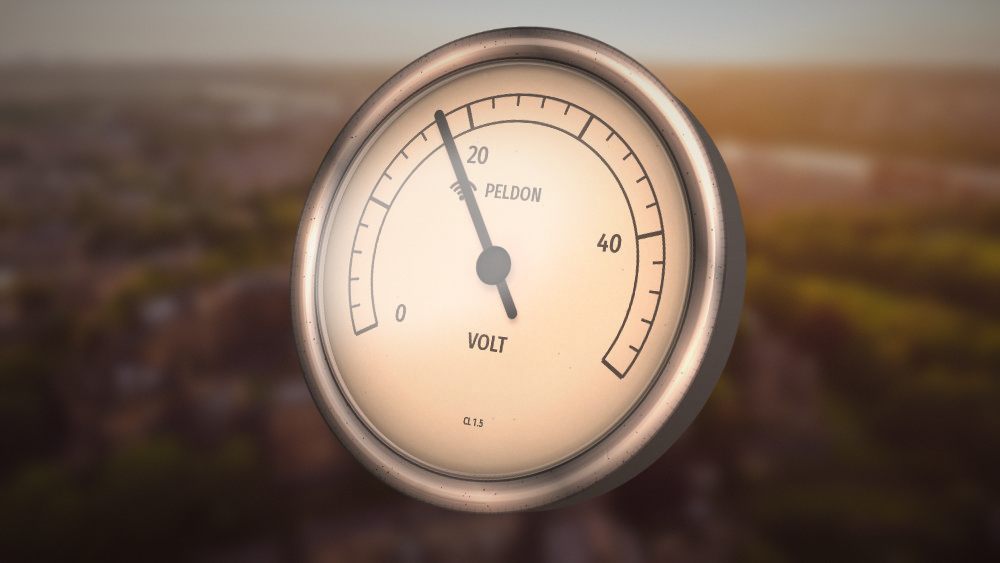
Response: 18 V
